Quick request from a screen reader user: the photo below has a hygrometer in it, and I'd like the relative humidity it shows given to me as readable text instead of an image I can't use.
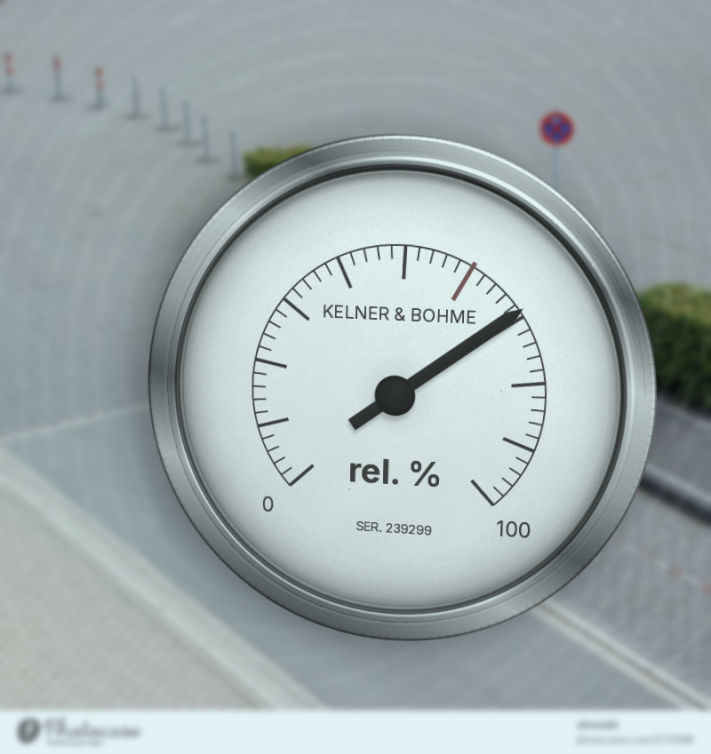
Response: 69 %
